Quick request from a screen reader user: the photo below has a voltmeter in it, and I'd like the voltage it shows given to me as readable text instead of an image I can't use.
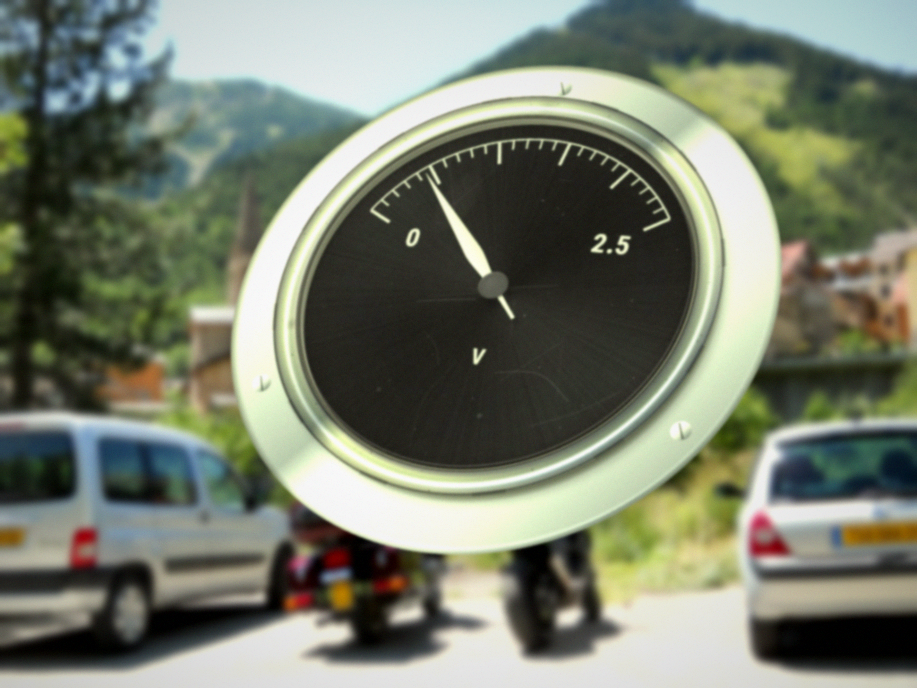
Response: 0.45 V
